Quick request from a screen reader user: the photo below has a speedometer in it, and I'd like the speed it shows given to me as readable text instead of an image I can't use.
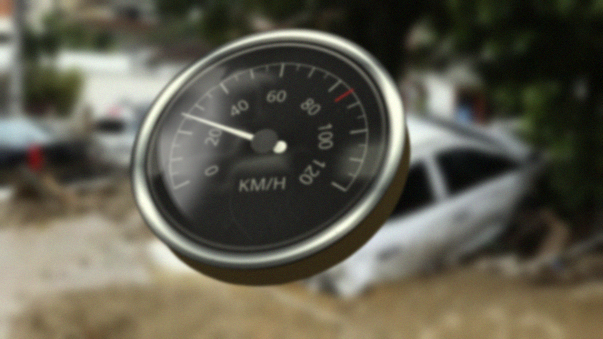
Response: 25 km/h
